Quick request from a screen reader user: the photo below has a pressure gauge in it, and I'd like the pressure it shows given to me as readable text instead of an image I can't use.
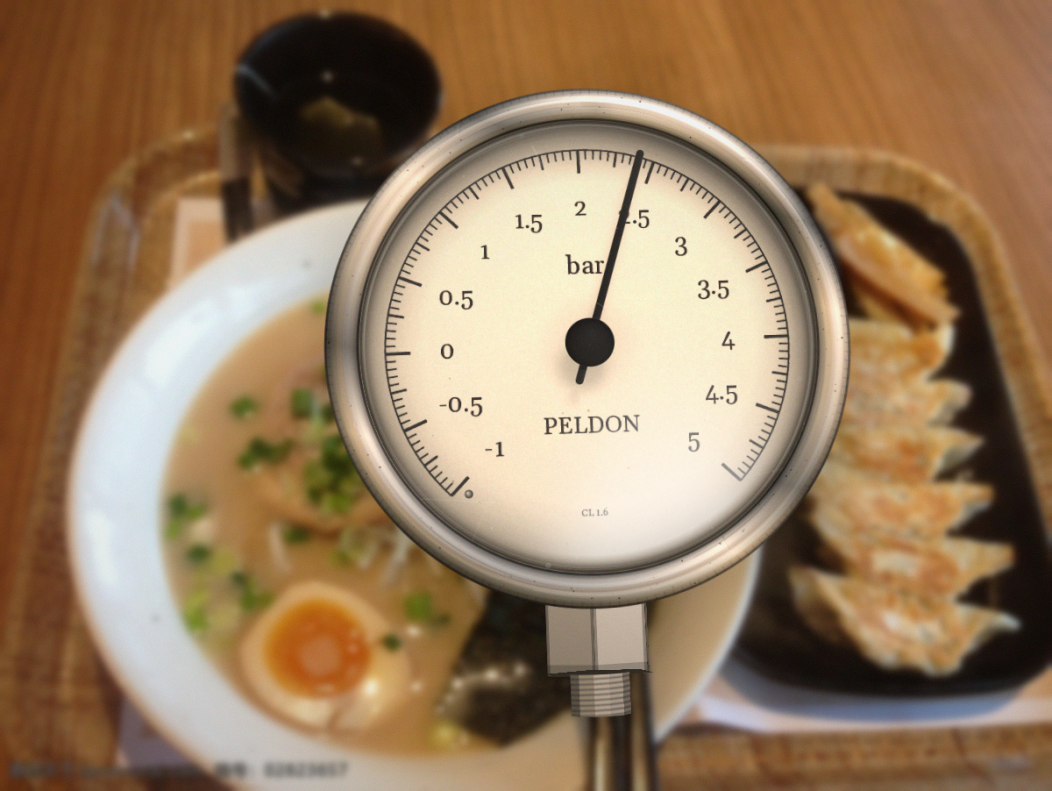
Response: 2.4 bar
